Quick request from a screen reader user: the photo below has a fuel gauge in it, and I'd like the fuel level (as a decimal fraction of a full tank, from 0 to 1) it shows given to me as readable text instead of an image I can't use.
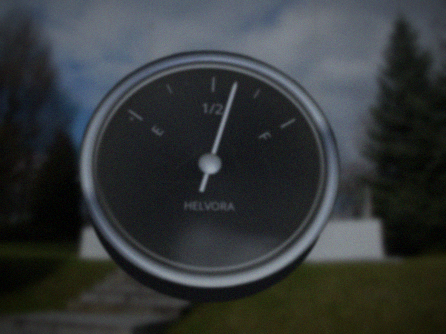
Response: 0.625
